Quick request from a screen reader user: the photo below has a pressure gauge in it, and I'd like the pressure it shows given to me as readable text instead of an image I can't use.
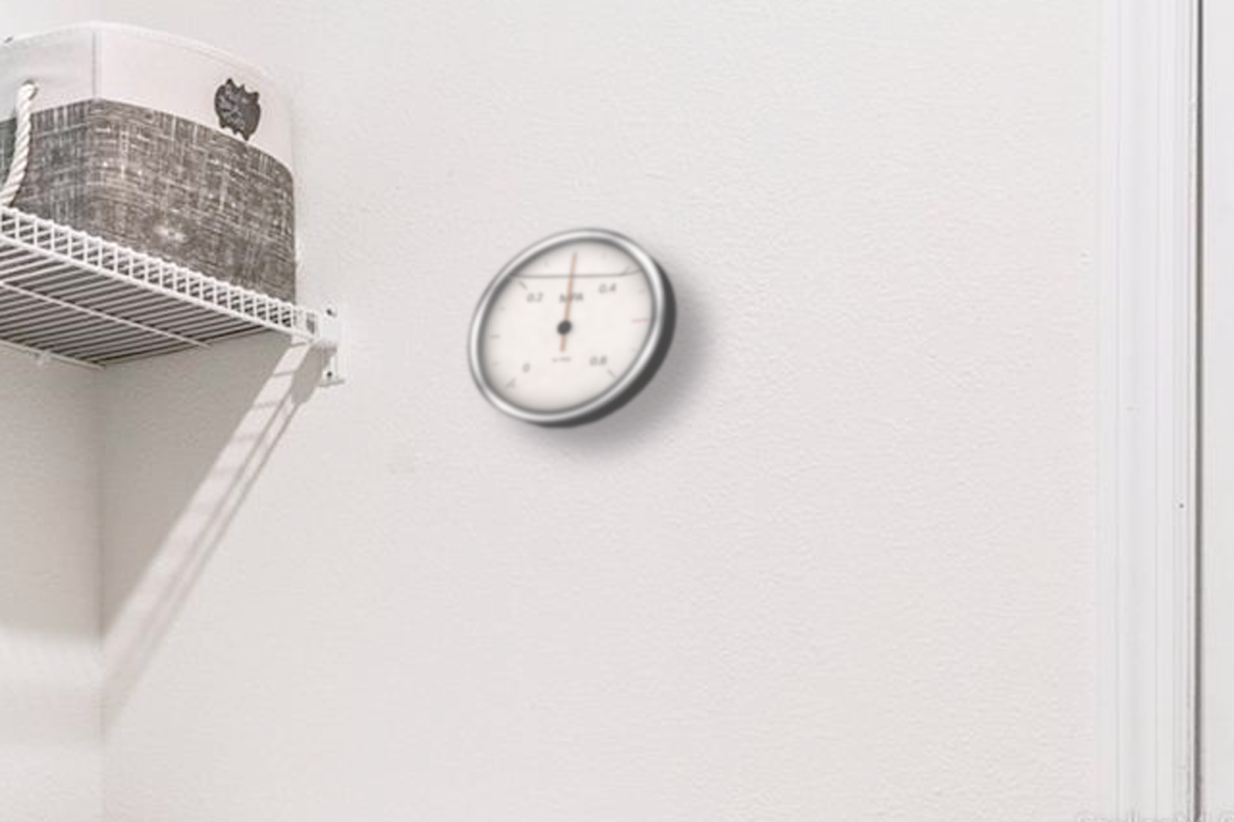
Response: 0.3 MPa
